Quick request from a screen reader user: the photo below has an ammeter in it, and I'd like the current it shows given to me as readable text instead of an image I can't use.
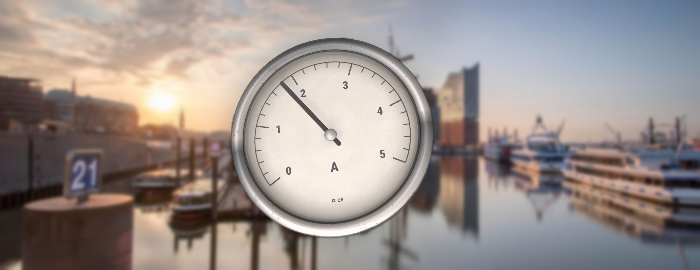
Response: 1.8 A
